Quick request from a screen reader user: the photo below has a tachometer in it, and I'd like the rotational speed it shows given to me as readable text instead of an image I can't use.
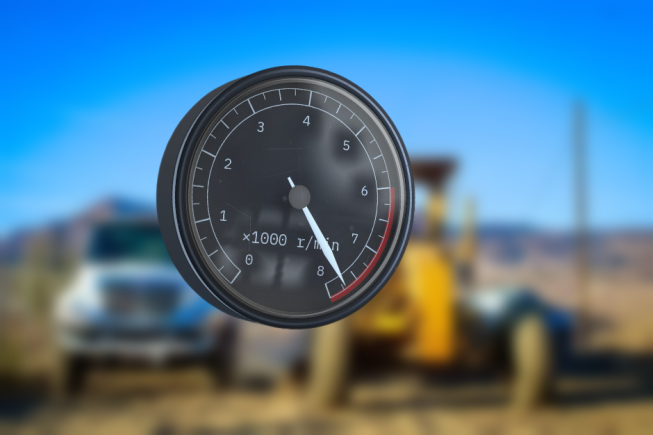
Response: 7750 rpm
